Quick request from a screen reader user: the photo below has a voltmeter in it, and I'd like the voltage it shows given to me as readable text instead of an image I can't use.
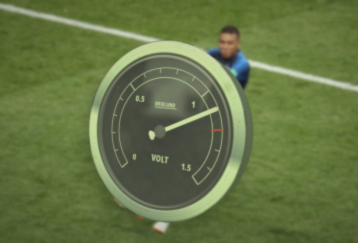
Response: 1.1 V
